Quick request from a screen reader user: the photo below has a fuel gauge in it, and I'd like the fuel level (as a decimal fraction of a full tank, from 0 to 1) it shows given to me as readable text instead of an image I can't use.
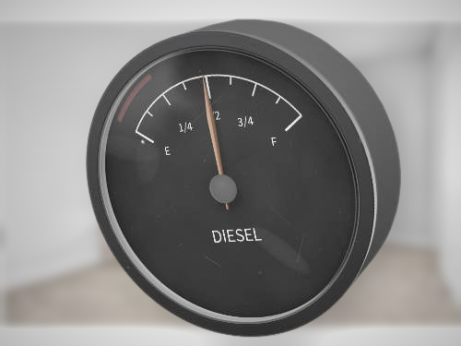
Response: 0.5
